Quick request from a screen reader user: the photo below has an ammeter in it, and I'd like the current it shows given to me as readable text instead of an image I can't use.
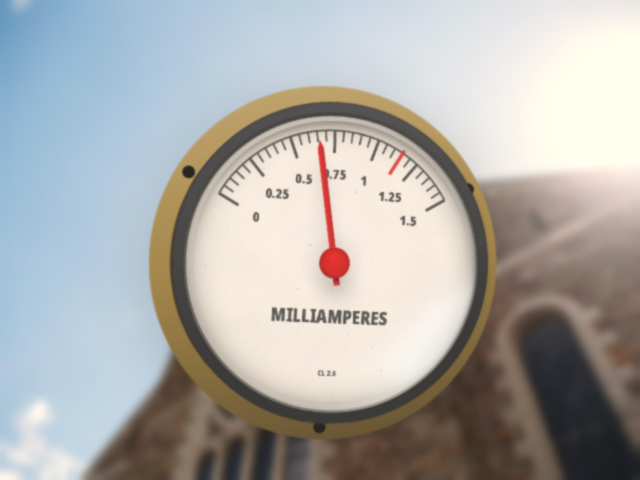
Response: 0.65 mA
